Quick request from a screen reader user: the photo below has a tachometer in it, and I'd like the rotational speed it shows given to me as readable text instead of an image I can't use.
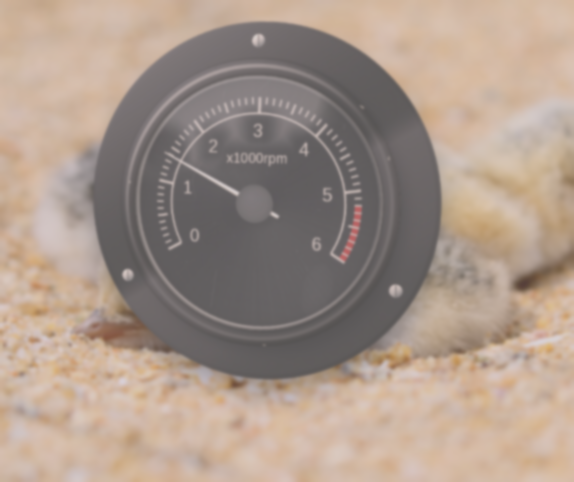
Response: 1400 rpm
